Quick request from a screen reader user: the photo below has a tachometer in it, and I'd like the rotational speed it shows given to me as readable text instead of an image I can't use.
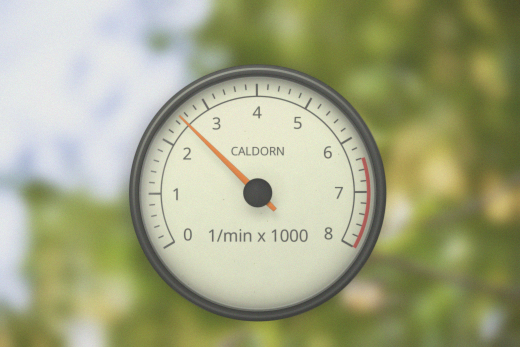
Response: 2500 rpm
